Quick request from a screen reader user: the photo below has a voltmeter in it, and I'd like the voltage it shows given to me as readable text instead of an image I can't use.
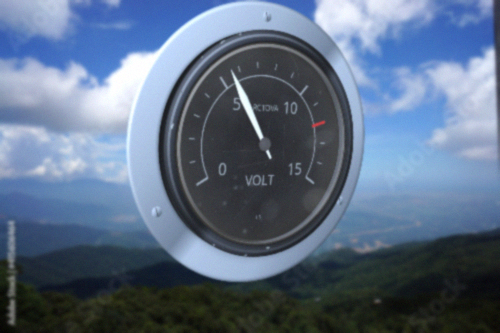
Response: 5.5 V
